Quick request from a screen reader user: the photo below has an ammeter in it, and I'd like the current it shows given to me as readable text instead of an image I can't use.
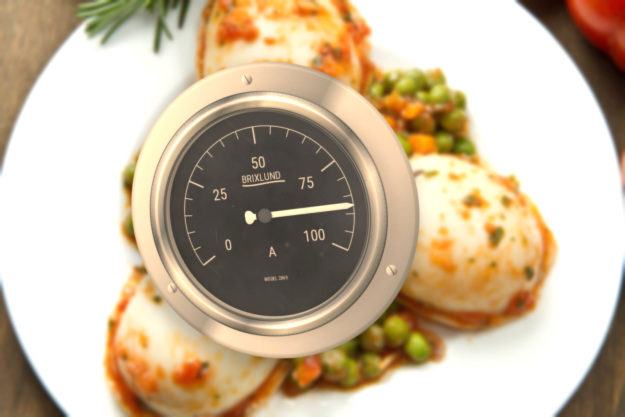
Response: 87.5 A
